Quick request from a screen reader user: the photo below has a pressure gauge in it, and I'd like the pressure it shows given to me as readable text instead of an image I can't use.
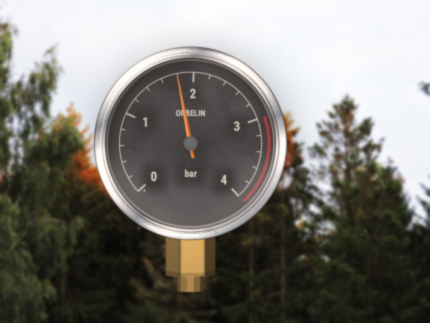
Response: 1.8 bar
